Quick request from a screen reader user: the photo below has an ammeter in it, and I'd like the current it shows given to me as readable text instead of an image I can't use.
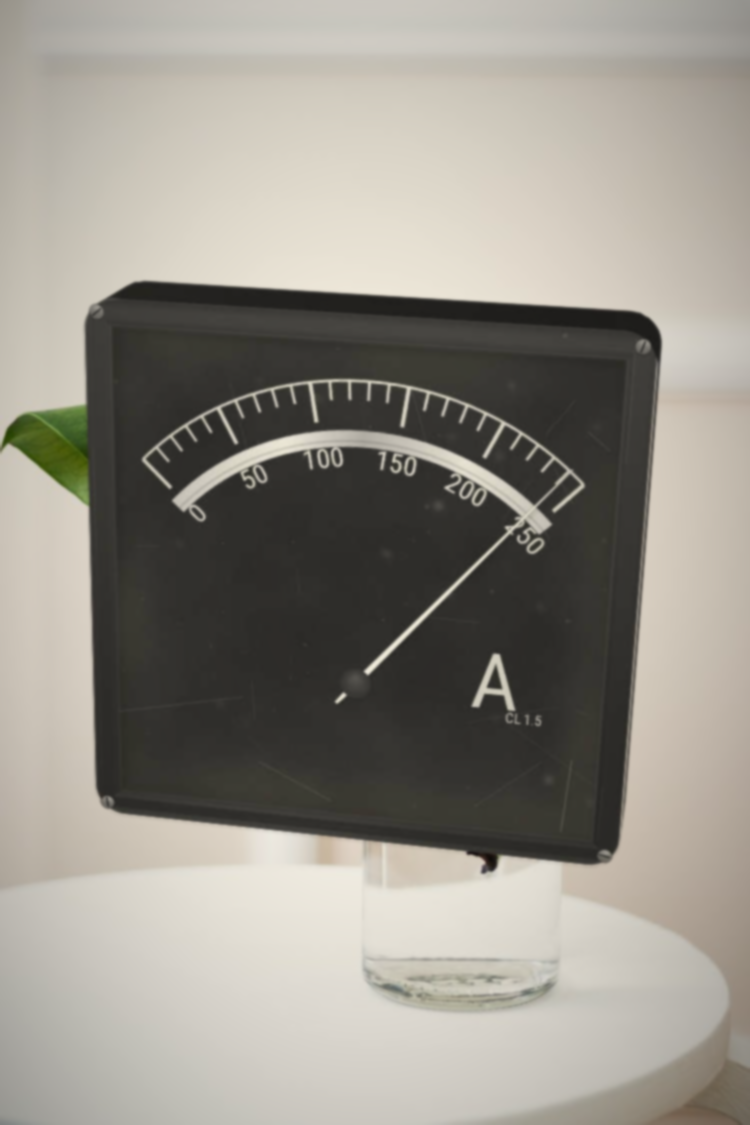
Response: 240 A
